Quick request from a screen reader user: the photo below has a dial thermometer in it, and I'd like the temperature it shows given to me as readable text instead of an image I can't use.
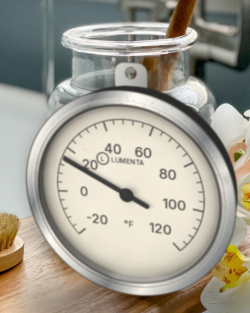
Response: 16 °F
